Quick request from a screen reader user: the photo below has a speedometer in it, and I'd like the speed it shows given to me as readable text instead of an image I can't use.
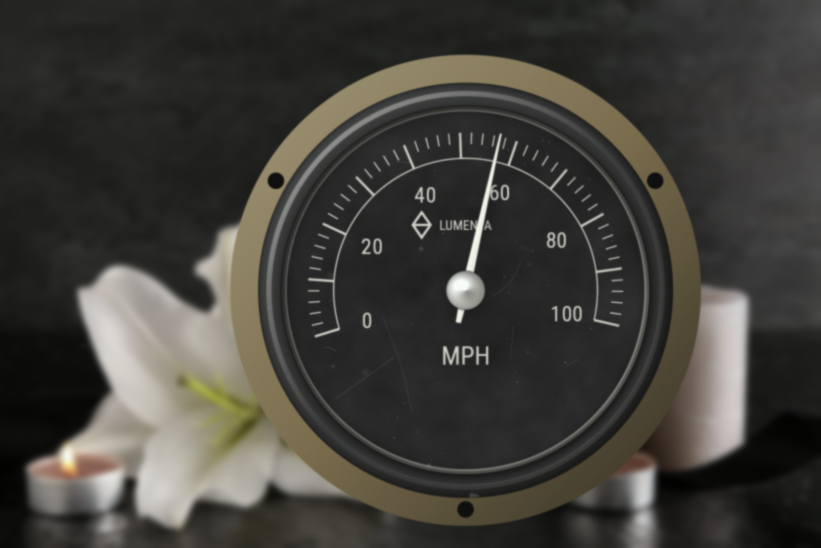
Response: 57 mph
